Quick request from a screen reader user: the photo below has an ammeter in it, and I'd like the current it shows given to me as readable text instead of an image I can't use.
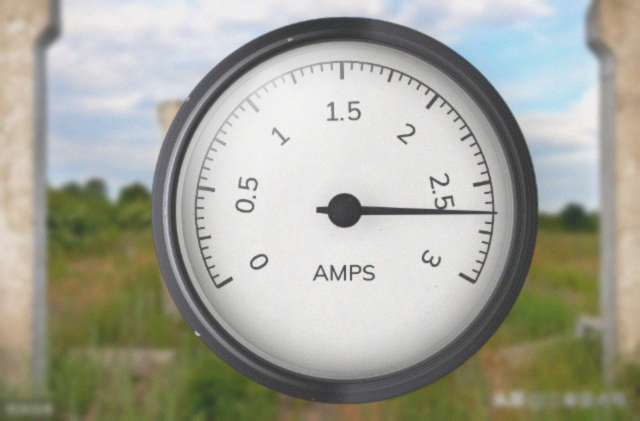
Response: 2.65 A
